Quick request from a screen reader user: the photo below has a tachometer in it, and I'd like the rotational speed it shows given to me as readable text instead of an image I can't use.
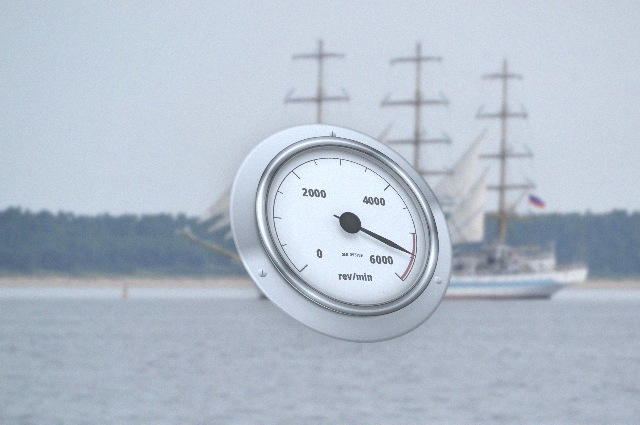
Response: 5500 rpm
